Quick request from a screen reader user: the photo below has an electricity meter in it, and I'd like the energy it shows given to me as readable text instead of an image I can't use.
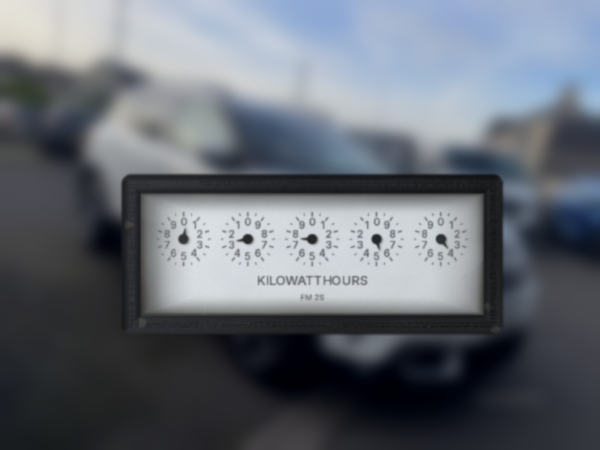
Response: 2754 kWh
